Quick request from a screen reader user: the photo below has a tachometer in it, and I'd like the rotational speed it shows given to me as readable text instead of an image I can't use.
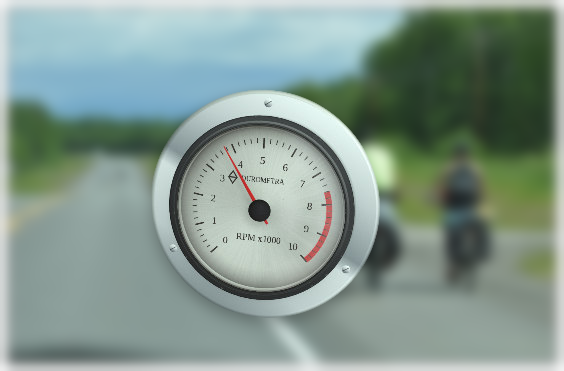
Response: 3800 rpm
